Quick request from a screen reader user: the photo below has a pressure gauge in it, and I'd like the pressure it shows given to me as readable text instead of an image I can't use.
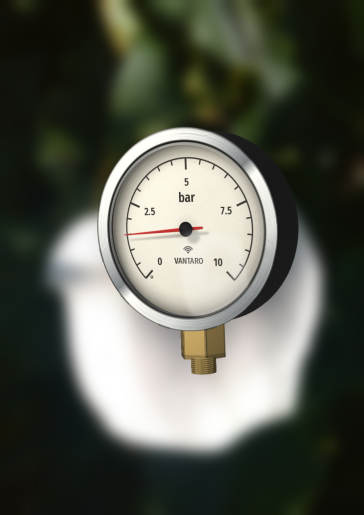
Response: 1.5 bar
